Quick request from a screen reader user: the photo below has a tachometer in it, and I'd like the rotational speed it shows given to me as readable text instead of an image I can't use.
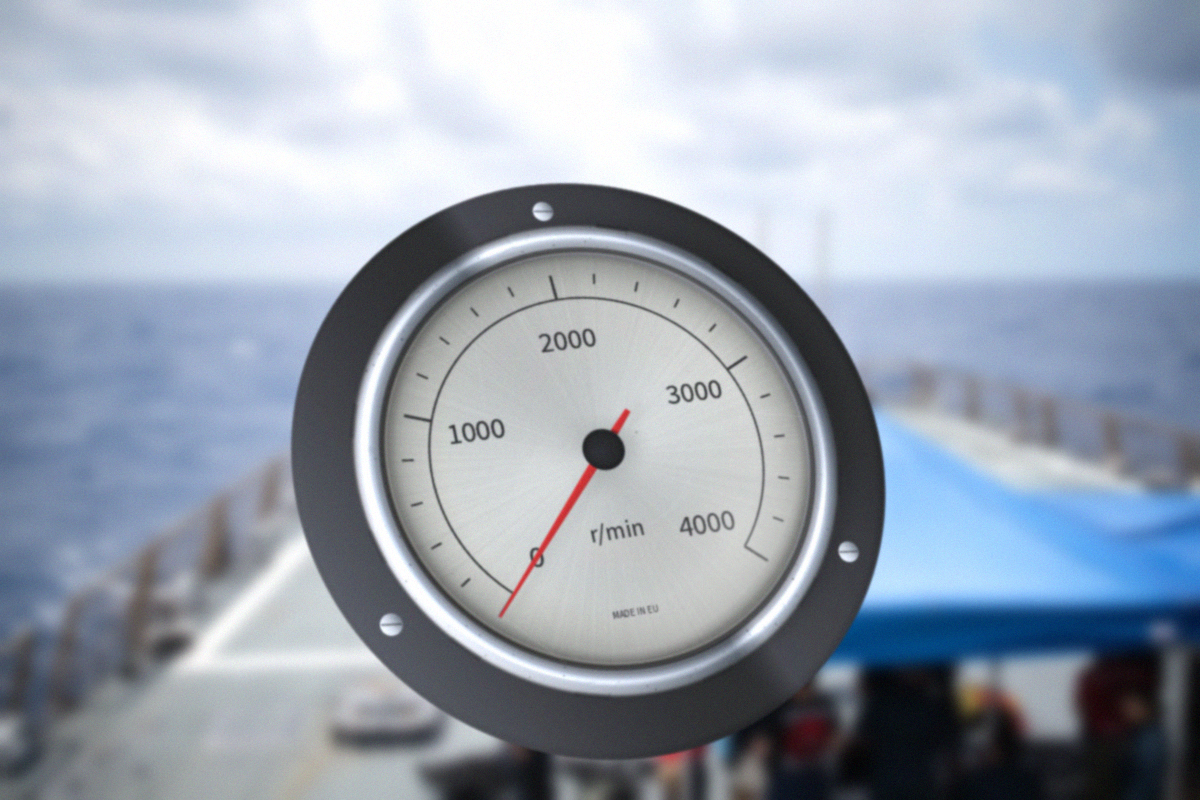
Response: 0 rpm
